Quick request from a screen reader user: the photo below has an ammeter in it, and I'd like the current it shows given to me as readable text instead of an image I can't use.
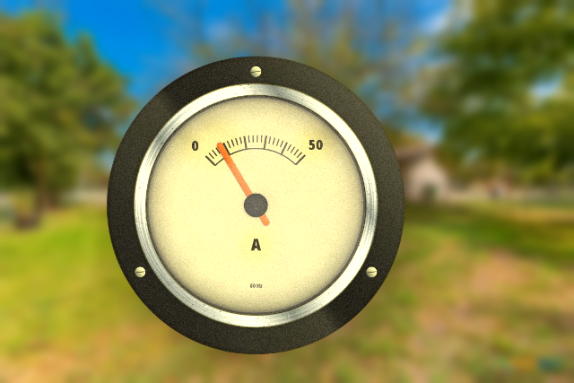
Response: 8 A
